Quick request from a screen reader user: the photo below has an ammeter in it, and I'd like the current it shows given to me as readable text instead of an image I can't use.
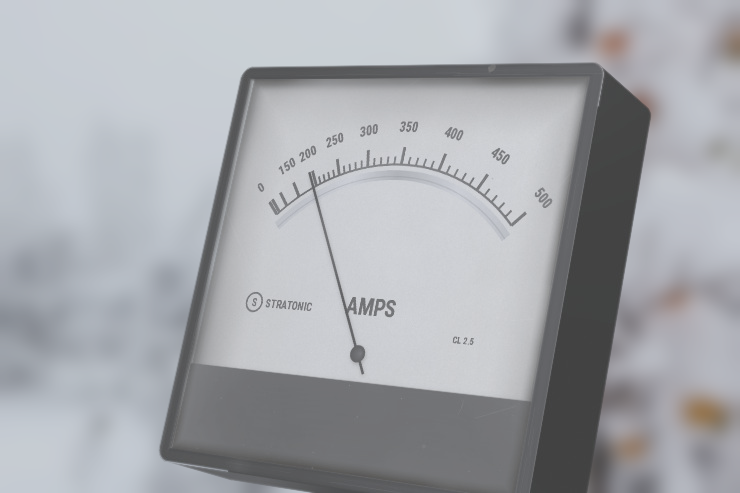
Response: 200 A
